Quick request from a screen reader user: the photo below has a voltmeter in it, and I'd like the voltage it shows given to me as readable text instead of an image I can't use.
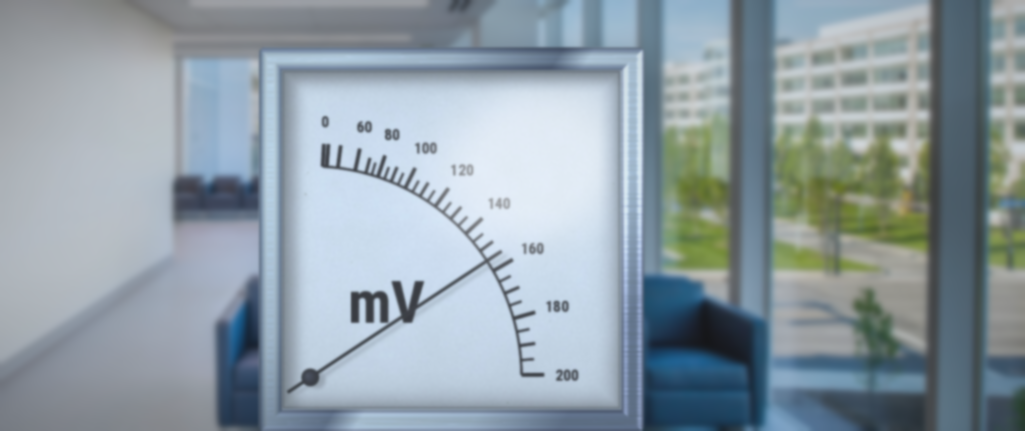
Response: 155 mV
